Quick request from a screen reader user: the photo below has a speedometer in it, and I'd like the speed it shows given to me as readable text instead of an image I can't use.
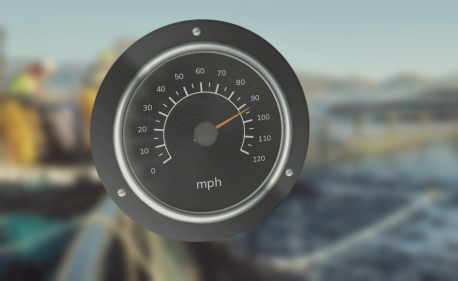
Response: 92.5 mph
